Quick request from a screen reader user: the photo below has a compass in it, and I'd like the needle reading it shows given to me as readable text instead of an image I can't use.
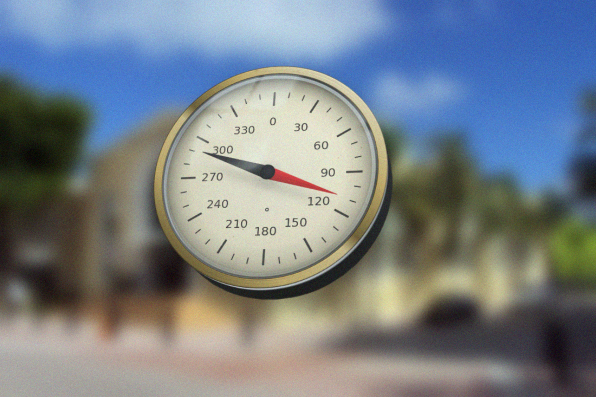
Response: 110 °
